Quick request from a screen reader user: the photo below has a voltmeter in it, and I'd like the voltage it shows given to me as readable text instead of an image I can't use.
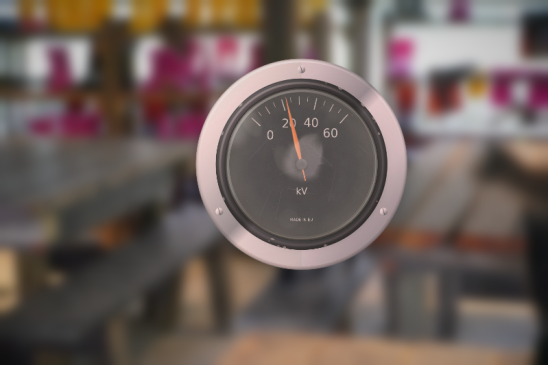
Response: 22.5 kV
